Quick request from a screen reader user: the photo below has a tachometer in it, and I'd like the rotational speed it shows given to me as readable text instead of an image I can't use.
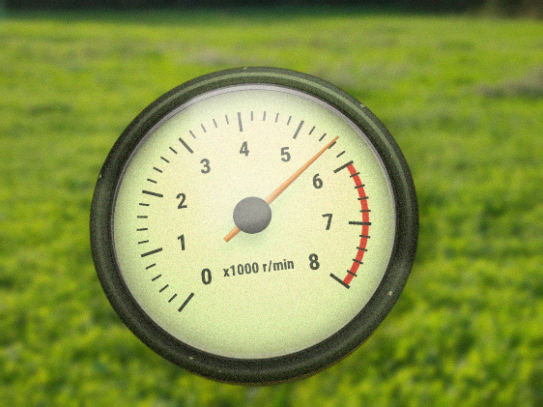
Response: 5600 rpm
